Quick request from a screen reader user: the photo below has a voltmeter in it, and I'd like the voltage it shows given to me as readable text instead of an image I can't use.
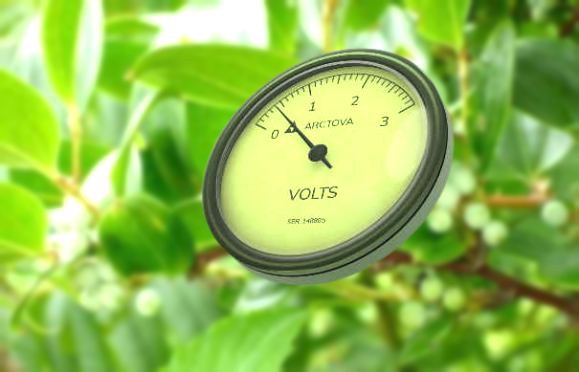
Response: 0.4 V
